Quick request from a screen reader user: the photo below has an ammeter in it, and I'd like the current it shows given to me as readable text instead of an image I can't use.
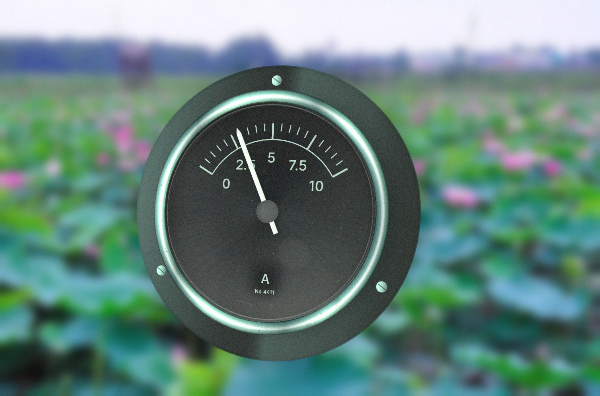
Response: 3 A
